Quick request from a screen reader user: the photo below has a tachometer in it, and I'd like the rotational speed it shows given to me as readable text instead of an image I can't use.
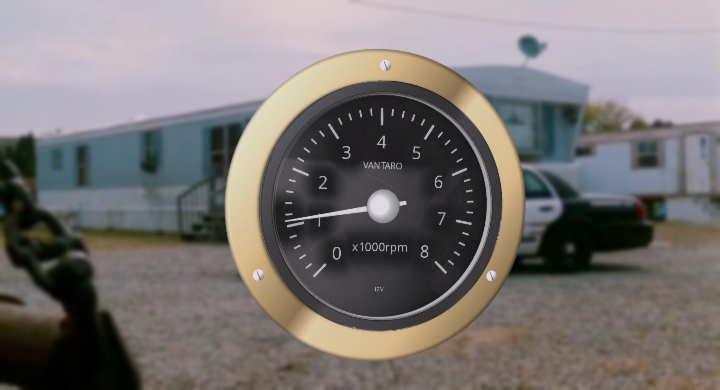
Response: 1100 rpm
